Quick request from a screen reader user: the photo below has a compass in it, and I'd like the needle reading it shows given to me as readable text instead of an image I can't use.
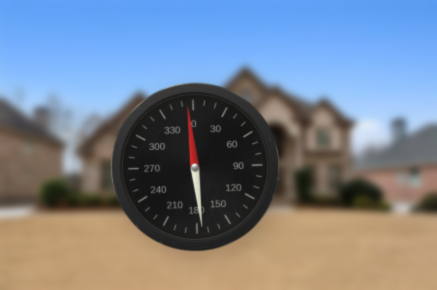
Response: 355 °
